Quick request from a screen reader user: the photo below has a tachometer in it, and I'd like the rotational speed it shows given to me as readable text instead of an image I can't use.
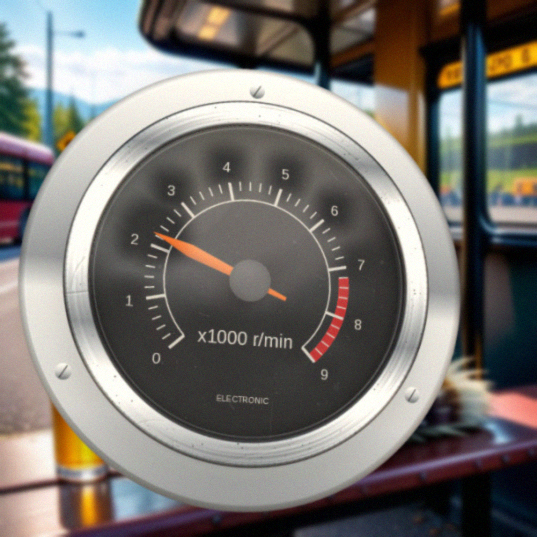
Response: 2200 rpm
